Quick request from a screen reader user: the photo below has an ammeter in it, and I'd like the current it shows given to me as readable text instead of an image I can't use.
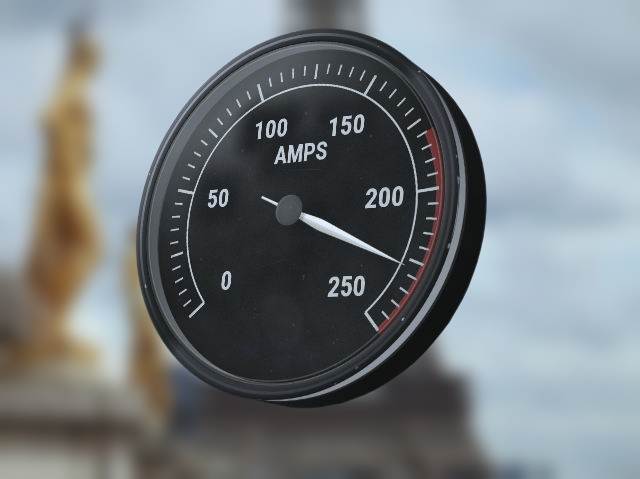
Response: 227.5 A
